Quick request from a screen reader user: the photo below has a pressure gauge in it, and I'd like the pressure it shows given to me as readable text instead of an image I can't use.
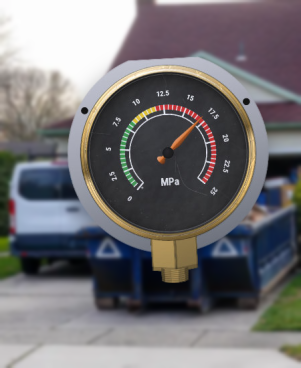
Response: 17 MPa
